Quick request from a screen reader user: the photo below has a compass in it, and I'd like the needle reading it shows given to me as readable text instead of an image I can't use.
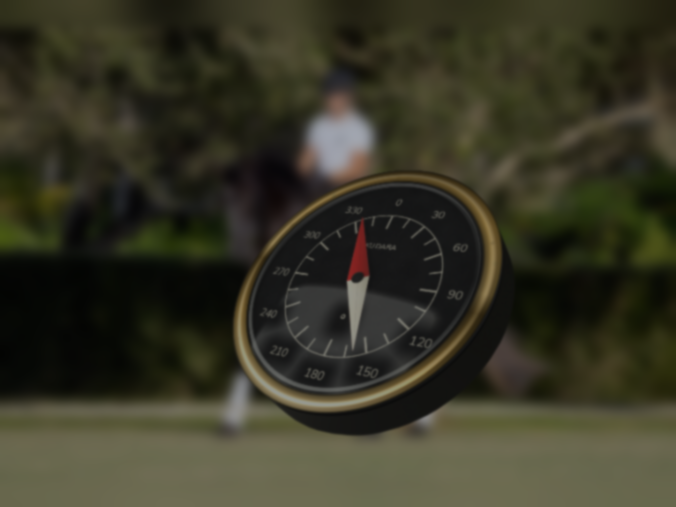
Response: 337.5 °
